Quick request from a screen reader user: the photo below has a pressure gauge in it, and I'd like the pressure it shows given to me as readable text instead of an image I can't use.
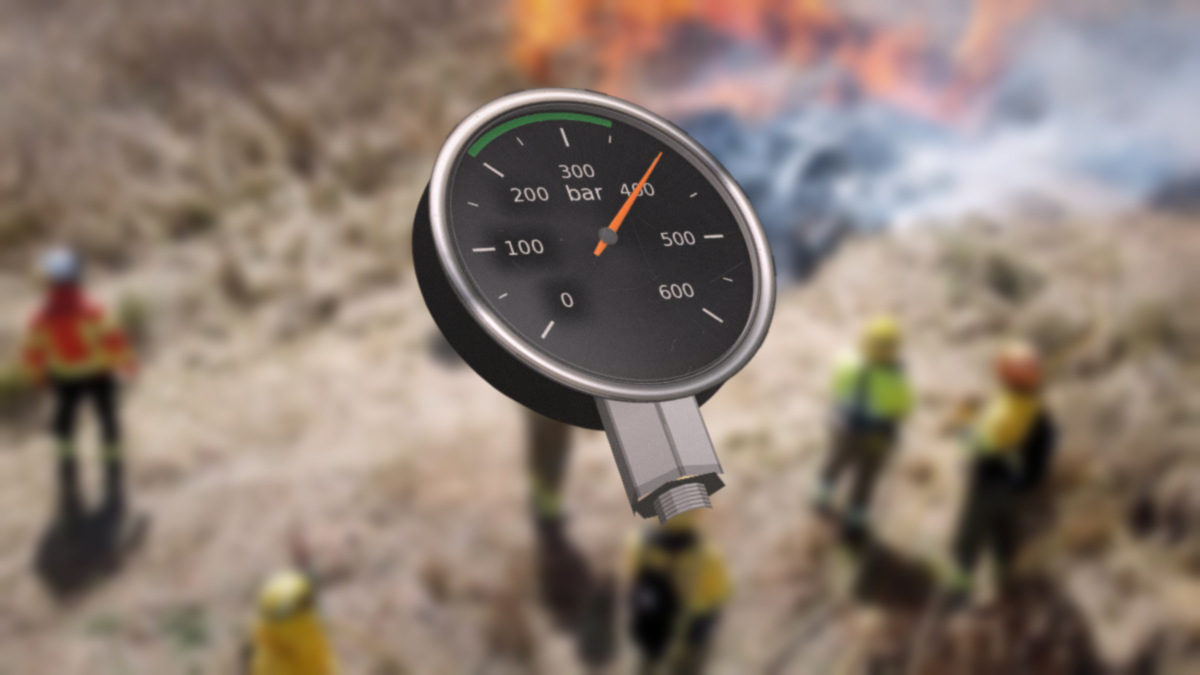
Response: 400 bar
